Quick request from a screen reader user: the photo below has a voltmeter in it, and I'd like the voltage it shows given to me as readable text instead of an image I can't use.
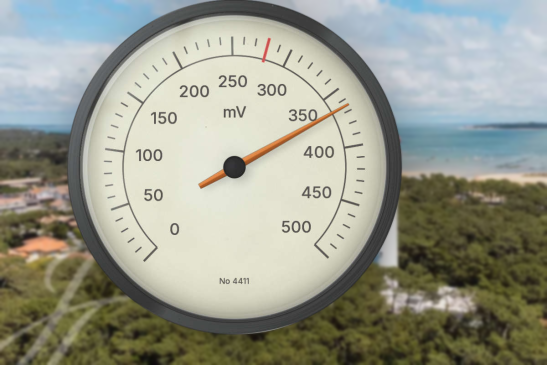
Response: 365 mV
